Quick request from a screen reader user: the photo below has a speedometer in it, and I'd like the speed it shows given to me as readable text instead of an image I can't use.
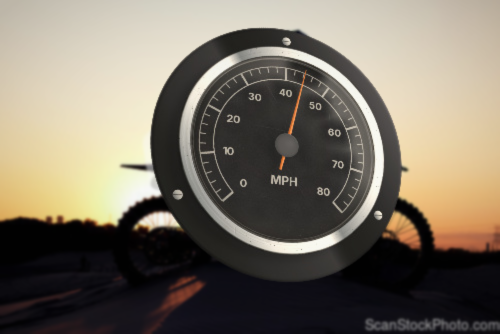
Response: 44 mph
